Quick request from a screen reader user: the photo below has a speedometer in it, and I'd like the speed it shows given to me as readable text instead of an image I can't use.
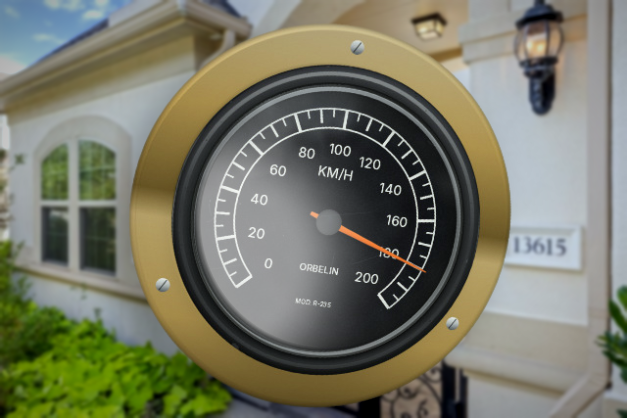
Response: 180 km/h
